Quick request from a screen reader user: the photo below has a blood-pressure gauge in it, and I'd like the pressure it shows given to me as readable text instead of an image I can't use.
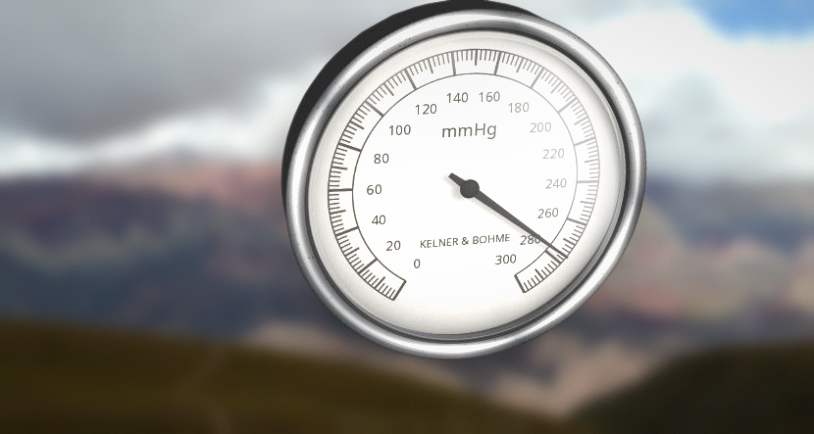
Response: 276 mmHg
